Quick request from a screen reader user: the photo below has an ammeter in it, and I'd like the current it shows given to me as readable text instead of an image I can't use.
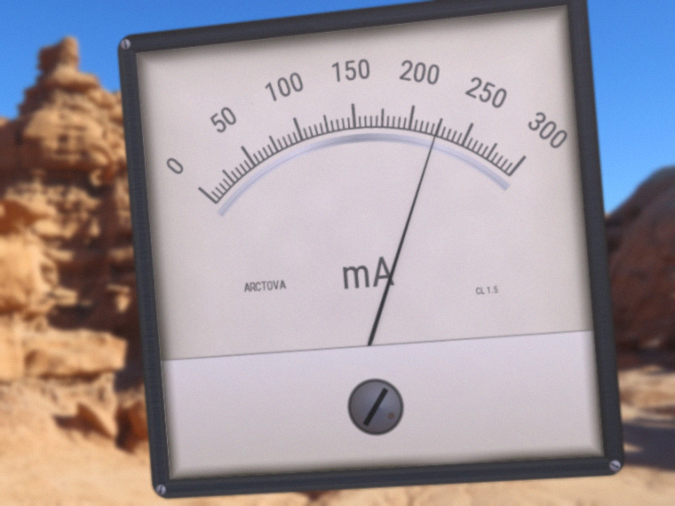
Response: 225 mA
